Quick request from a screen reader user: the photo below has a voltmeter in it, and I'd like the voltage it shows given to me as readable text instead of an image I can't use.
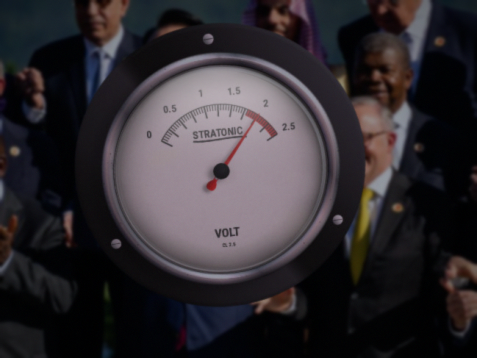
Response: 2 V
